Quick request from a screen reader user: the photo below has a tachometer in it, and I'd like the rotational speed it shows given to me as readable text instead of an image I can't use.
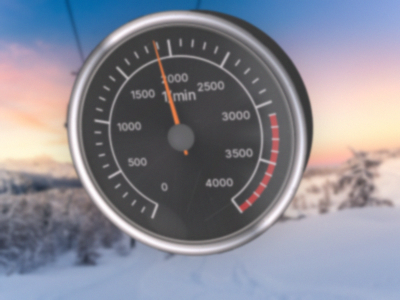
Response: 1900 rpm
